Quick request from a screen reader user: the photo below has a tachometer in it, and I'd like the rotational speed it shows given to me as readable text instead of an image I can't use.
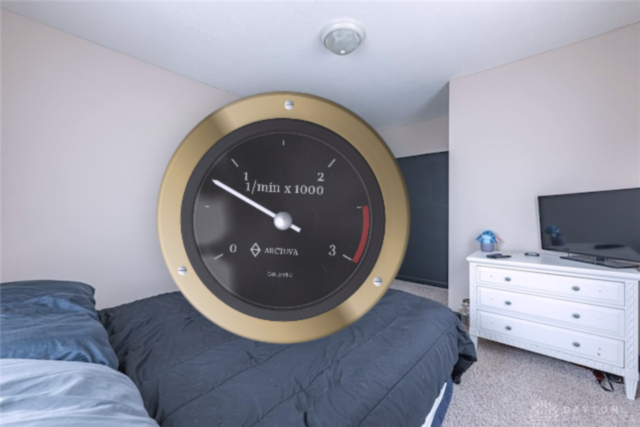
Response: 750 rpm
